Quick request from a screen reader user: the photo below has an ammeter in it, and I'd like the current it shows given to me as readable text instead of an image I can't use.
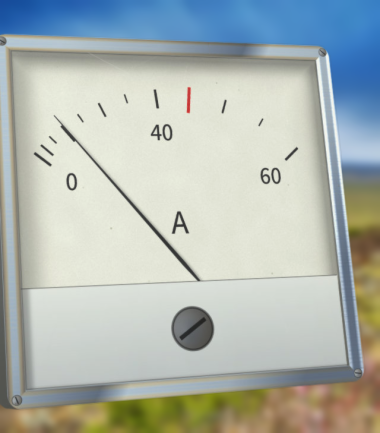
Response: 20 A
